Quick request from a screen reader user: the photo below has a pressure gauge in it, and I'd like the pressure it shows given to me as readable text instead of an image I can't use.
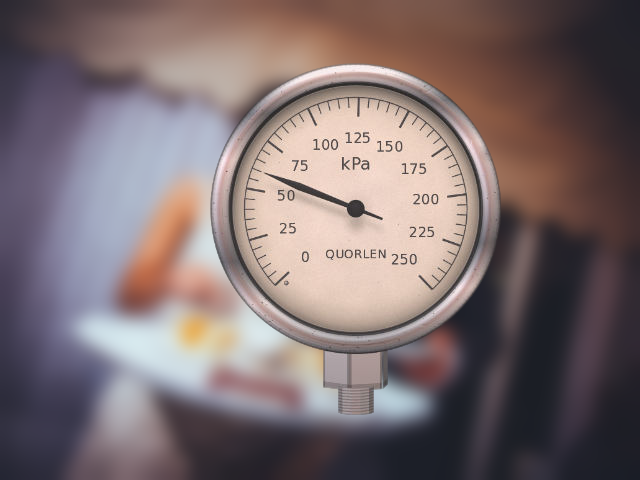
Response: 60 kPa
